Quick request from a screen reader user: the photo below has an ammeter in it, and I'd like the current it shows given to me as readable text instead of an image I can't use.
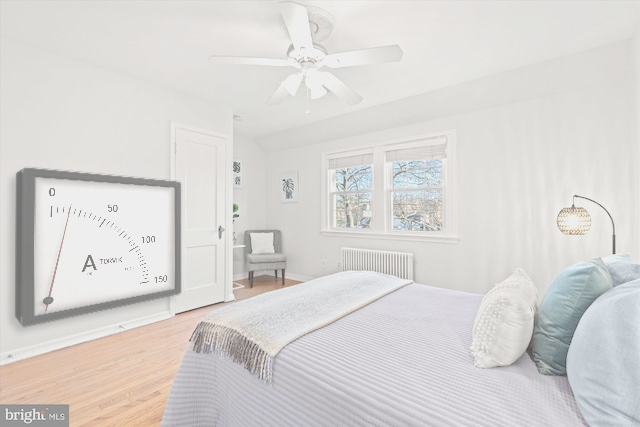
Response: 15 A
